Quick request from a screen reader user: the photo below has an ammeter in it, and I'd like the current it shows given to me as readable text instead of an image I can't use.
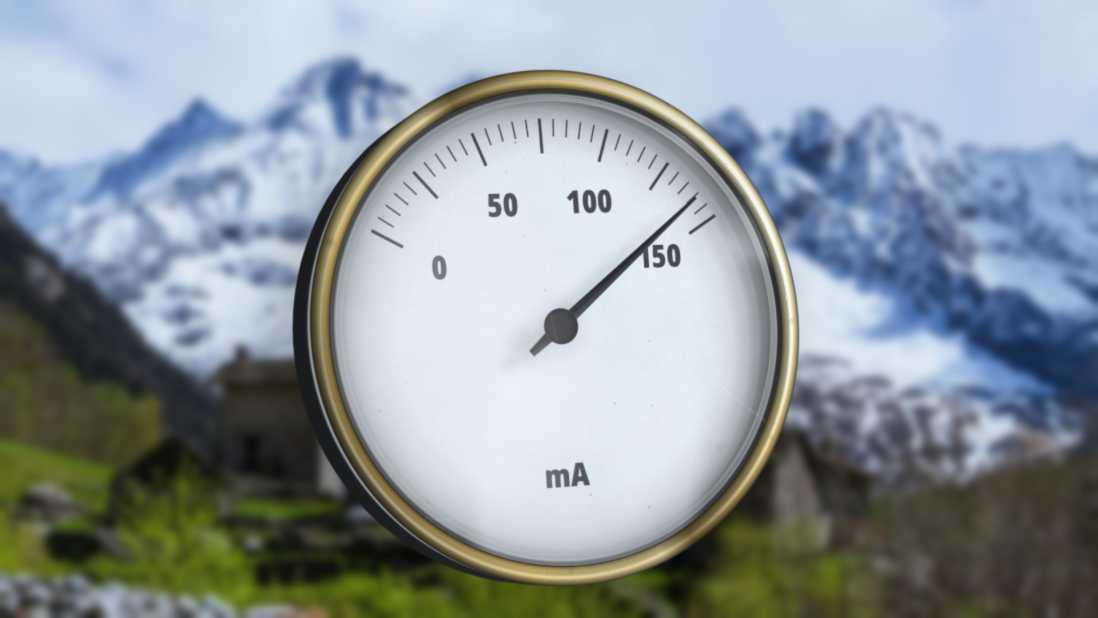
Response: 140 mA
